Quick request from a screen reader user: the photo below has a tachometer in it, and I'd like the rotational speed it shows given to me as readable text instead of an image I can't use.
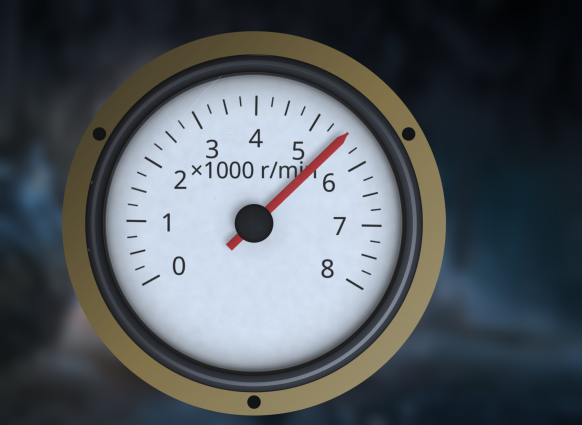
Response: 5500 rpm
